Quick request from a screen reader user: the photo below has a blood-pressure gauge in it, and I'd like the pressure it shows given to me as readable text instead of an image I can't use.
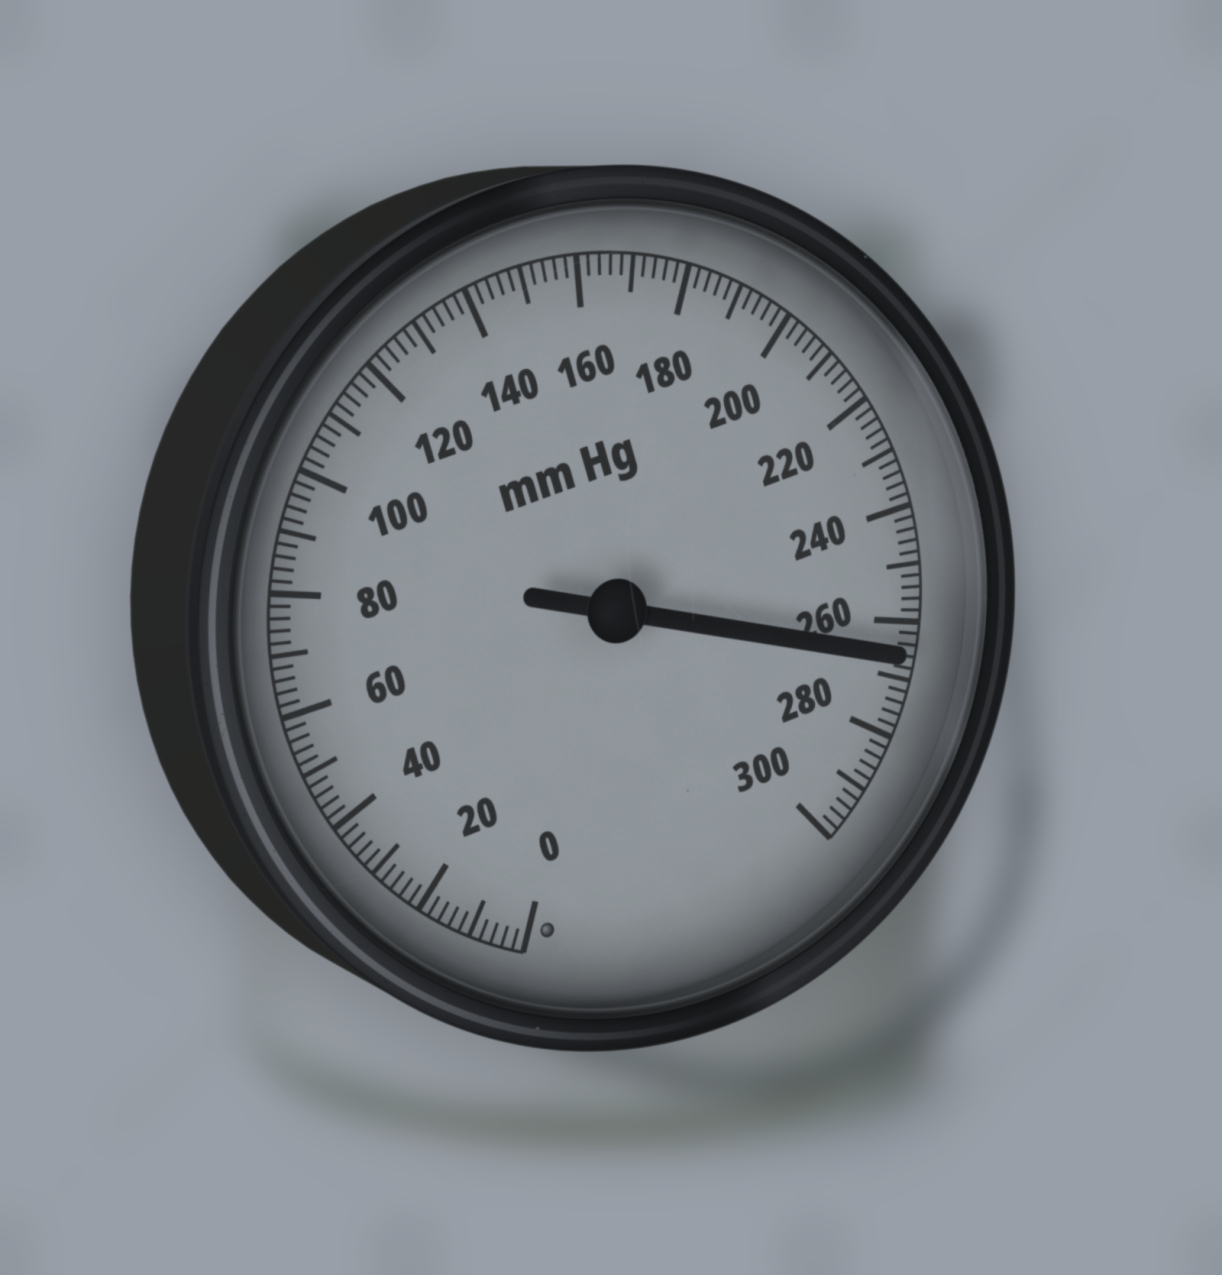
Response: 266 mmHg
